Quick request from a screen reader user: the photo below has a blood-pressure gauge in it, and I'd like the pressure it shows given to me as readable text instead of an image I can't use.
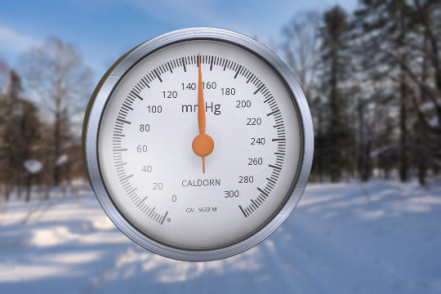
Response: 150 mmHg
